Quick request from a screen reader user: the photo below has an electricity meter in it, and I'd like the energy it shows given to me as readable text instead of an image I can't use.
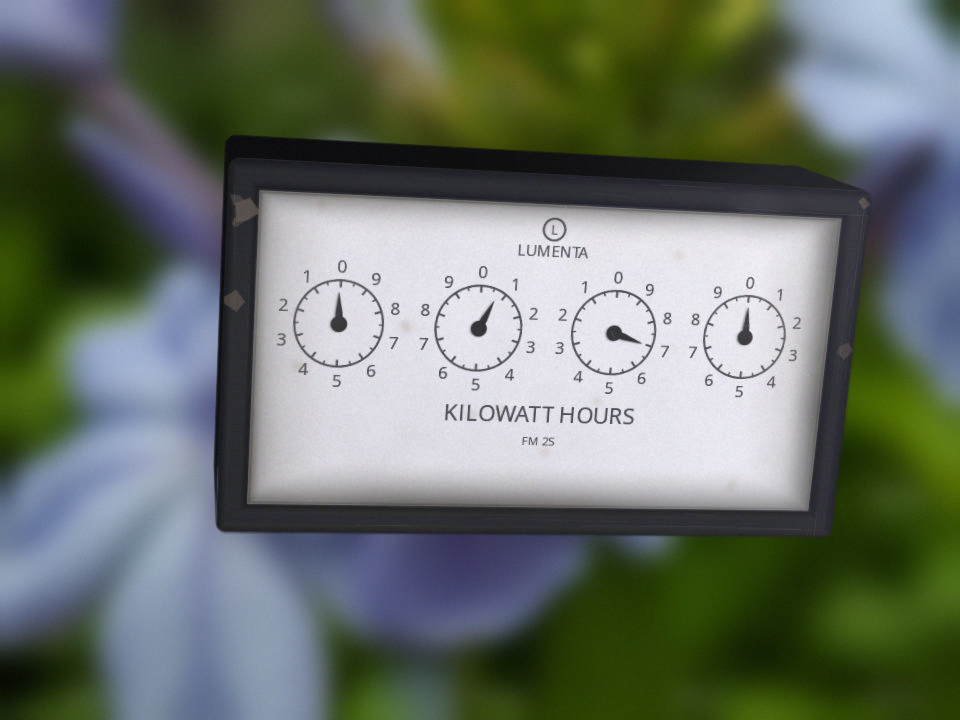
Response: 70 kWh
